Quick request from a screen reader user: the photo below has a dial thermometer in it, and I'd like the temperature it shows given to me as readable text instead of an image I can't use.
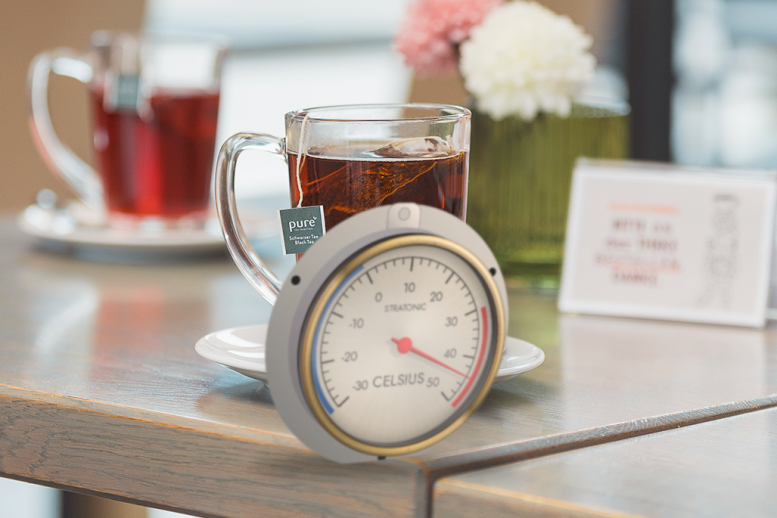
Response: 44 °C
